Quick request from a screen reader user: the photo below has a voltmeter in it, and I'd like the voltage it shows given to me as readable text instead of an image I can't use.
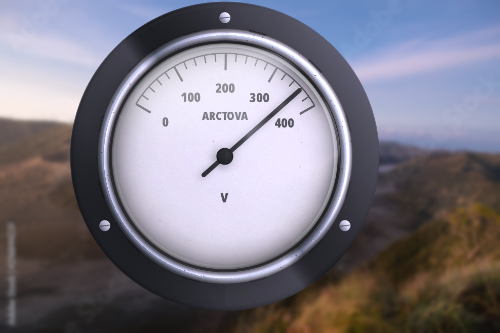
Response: 360 V
